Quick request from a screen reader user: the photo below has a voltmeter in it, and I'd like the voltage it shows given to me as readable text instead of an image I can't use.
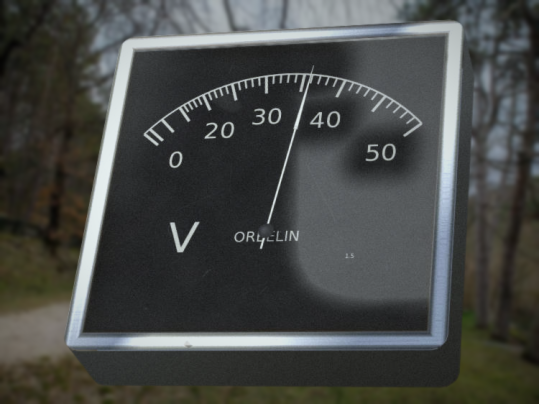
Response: 36 V
